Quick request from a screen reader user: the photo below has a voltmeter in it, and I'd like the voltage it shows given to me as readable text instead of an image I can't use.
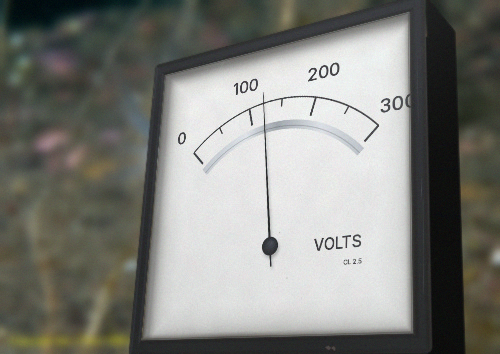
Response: 125 V
